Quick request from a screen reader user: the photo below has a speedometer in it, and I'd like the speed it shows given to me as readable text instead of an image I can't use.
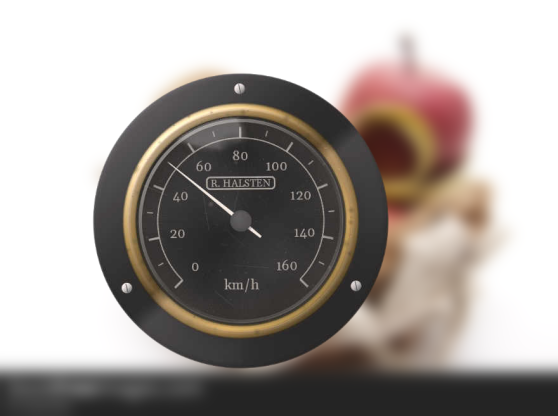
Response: 50 km/h
